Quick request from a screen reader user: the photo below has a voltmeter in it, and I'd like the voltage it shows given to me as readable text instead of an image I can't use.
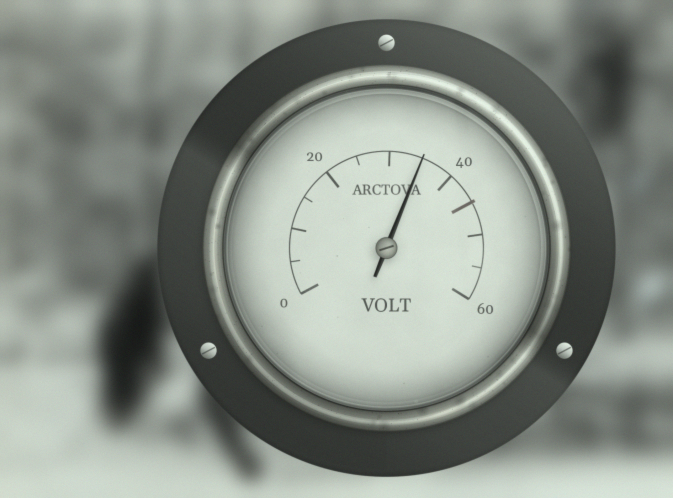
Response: 35 V
